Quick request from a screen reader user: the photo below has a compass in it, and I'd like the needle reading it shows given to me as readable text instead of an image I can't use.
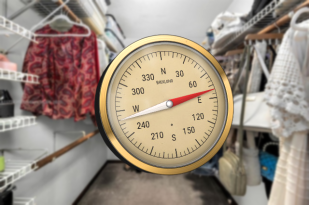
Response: 80 °
